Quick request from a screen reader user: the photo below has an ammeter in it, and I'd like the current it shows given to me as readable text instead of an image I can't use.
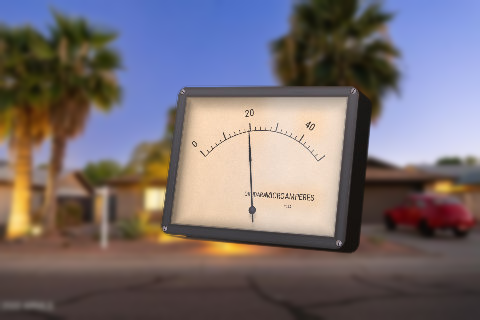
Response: 20 µA
